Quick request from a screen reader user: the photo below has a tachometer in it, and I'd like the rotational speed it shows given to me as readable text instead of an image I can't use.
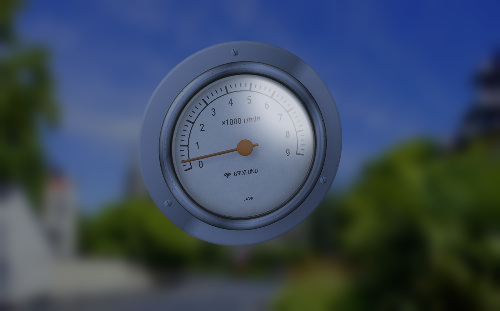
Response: 400 rpm
